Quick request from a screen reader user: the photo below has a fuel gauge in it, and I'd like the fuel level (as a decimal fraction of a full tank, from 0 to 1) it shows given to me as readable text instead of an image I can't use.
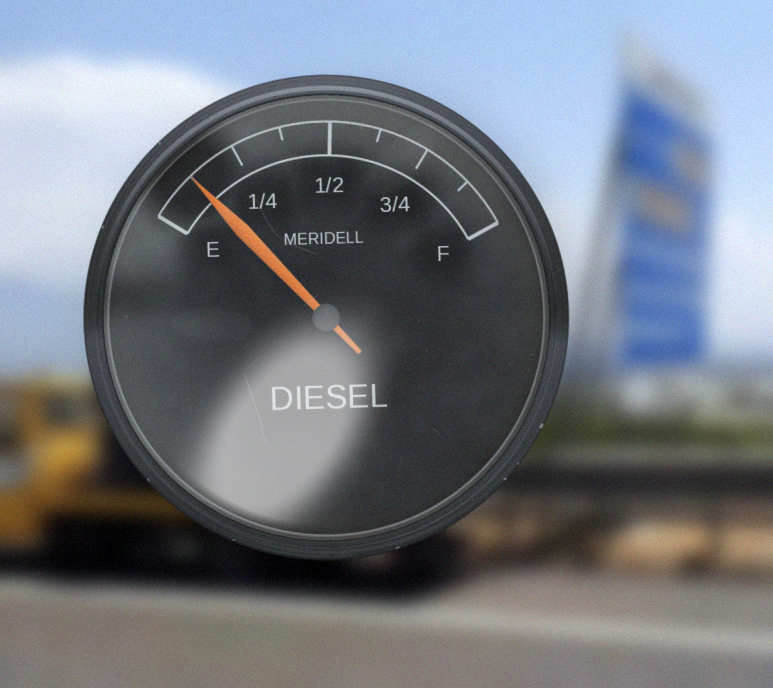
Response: 0.125
